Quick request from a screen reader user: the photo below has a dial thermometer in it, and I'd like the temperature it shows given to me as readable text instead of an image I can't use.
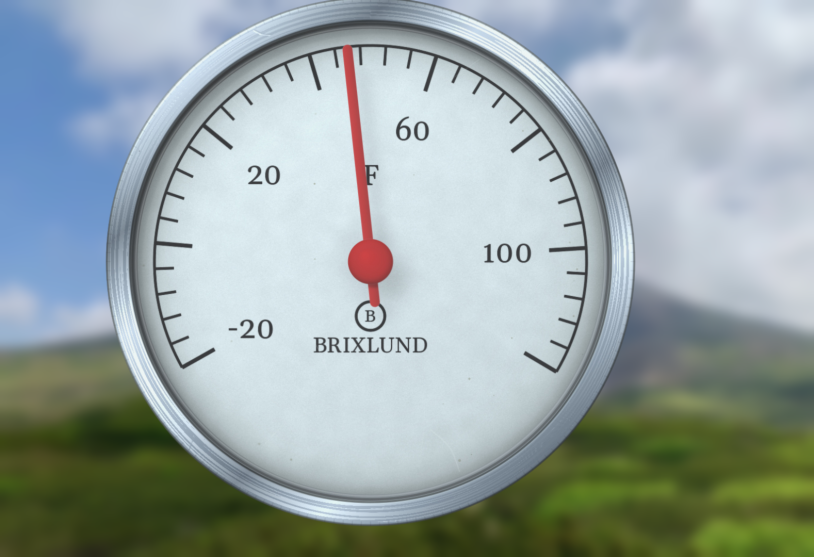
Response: 46 °F
